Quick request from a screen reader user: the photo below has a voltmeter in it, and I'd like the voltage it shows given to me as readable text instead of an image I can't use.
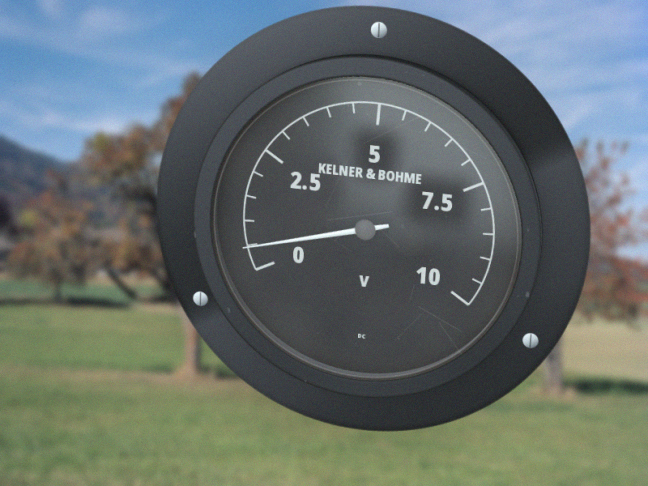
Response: 0.5 V
